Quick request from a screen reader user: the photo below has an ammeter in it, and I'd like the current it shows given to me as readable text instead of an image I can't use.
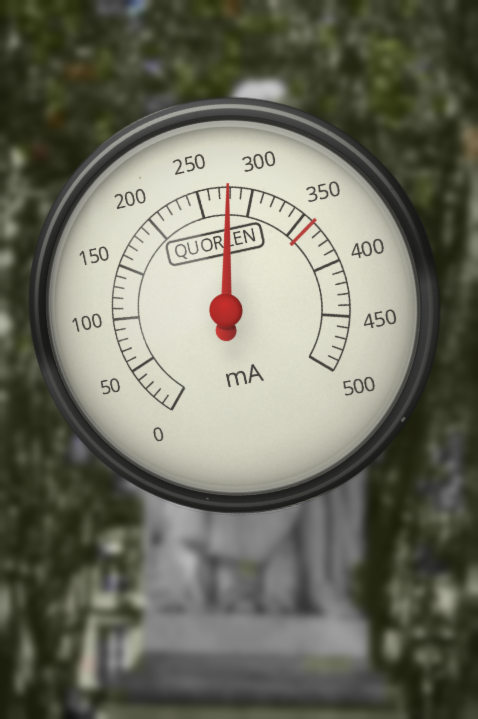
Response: 280 mA
